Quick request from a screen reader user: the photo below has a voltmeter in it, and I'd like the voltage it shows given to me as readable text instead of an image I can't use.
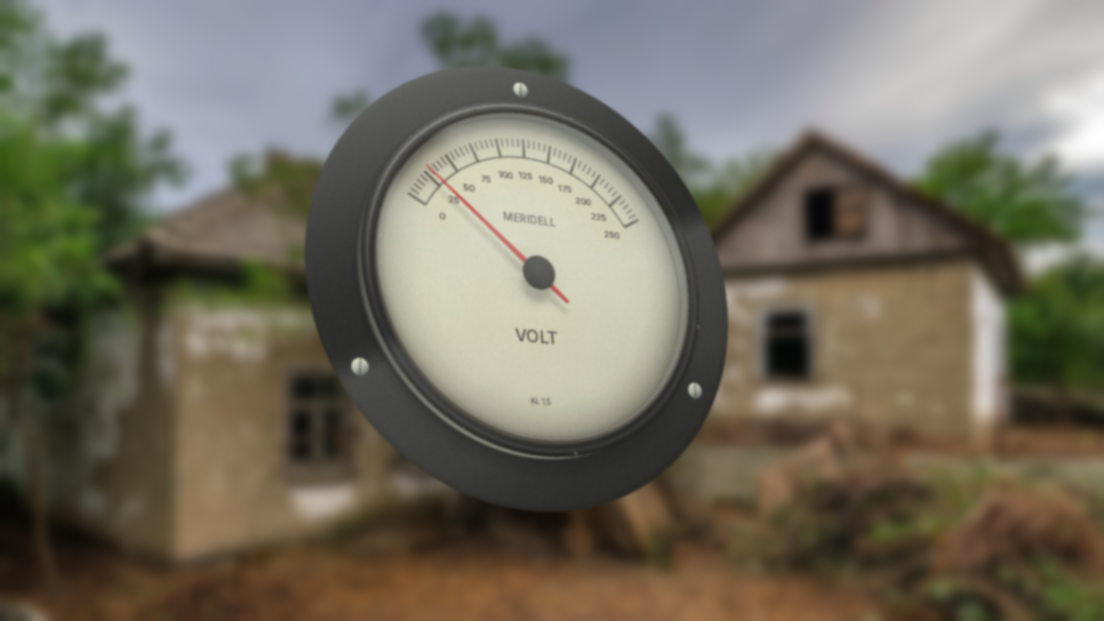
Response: 25 V
